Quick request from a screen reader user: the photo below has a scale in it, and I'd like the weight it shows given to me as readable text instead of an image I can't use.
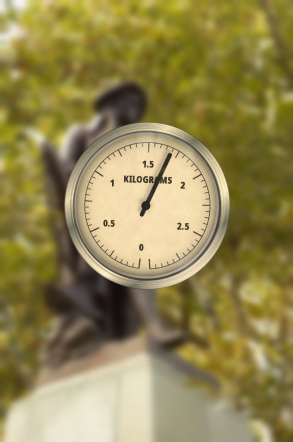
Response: 1.7 kg
